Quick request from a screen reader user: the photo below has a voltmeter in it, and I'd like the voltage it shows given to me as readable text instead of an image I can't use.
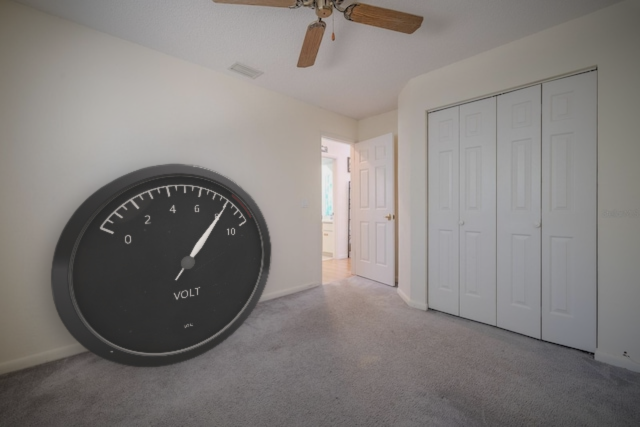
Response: 8 V
